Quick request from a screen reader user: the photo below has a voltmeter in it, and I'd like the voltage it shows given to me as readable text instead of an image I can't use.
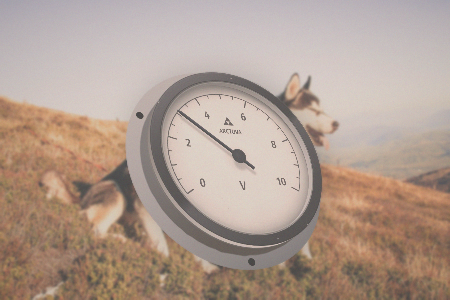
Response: 3 V
